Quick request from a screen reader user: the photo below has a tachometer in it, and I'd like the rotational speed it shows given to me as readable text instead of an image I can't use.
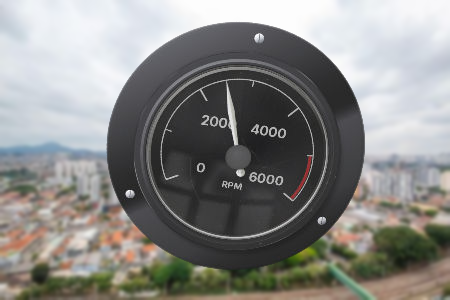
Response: 2500 rpm
